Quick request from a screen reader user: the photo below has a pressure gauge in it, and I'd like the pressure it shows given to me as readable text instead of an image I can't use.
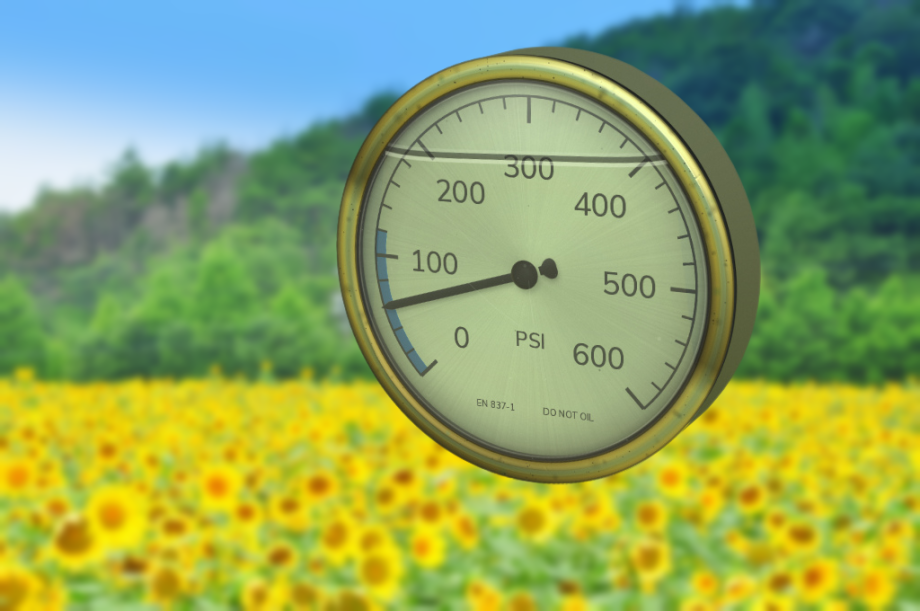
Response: 60 psi
